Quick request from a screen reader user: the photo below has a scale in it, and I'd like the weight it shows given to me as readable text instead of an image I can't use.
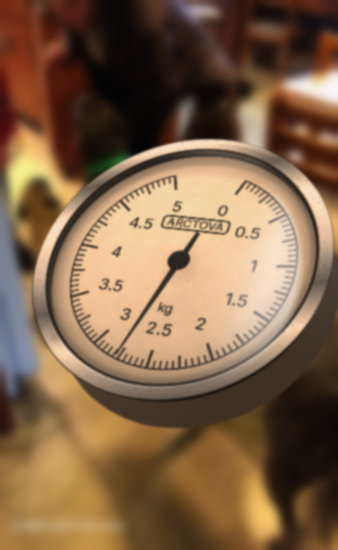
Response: 2.75 kg
